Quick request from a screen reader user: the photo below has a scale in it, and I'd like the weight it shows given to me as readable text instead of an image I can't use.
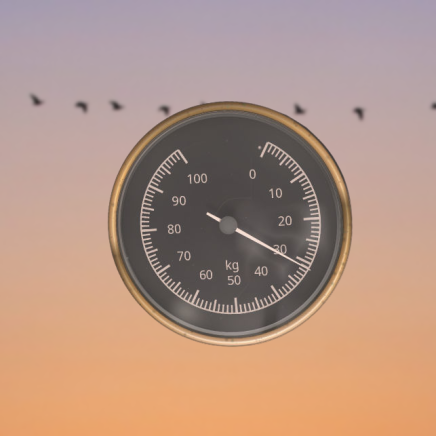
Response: 31 kg
